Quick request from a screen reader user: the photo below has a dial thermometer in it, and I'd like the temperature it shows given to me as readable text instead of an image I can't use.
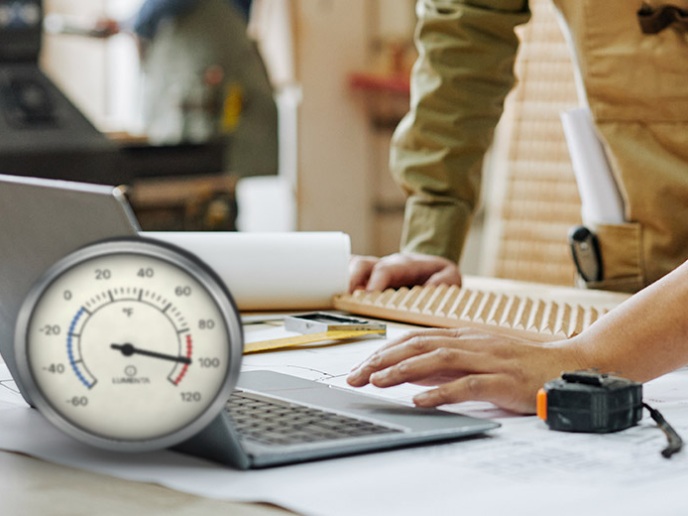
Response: 100 °F
